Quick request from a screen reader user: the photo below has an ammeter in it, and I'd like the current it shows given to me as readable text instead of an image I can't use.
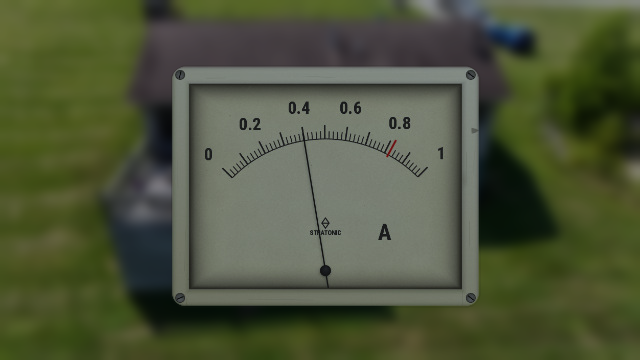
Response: 0.4 A
